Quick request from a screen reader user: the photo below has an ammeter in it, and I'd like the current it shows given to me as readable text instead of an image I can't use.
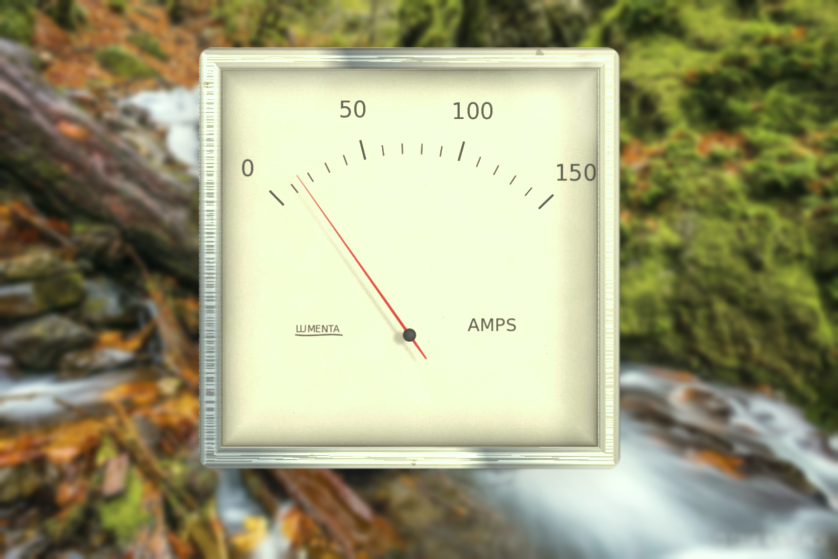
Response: 15 A
